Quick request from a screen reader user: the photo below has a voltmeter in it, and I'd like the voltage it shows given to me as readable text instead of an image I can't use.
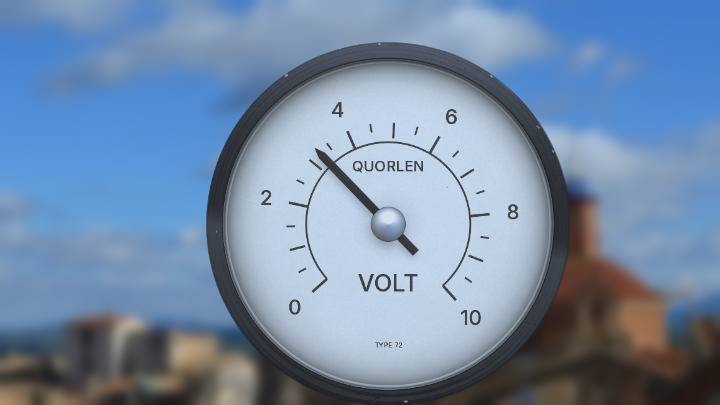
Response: 3.25 V
